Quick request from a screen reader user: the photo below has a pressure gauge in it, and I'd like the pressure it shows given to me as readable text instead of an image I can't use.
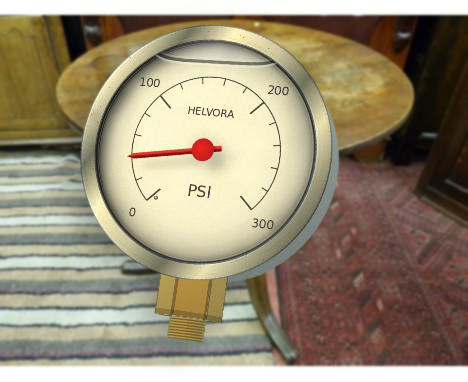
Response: 40 psi
